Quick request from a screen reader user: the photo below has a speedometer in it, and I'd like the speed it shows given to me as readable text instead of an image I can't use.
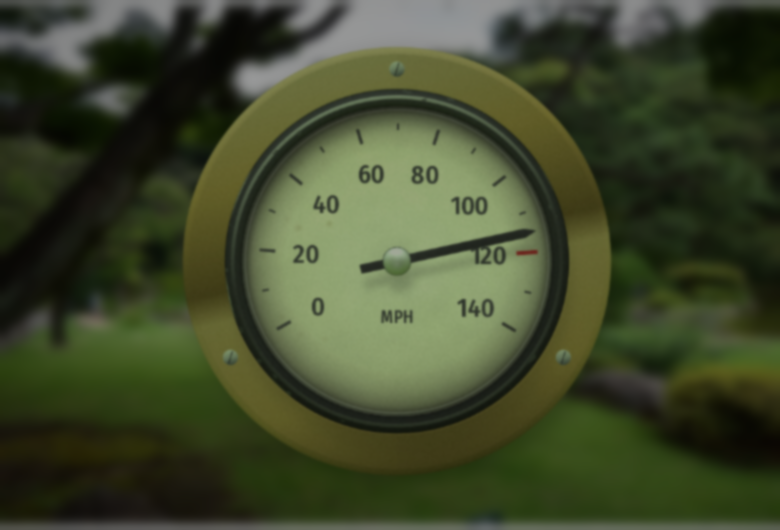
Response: 115 mph
